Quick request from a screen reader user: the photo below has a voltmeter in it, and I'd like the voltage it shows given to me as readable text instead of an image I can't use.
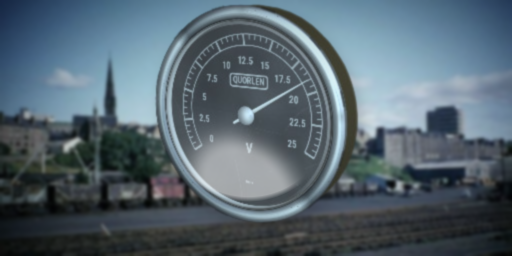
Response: 19 V
